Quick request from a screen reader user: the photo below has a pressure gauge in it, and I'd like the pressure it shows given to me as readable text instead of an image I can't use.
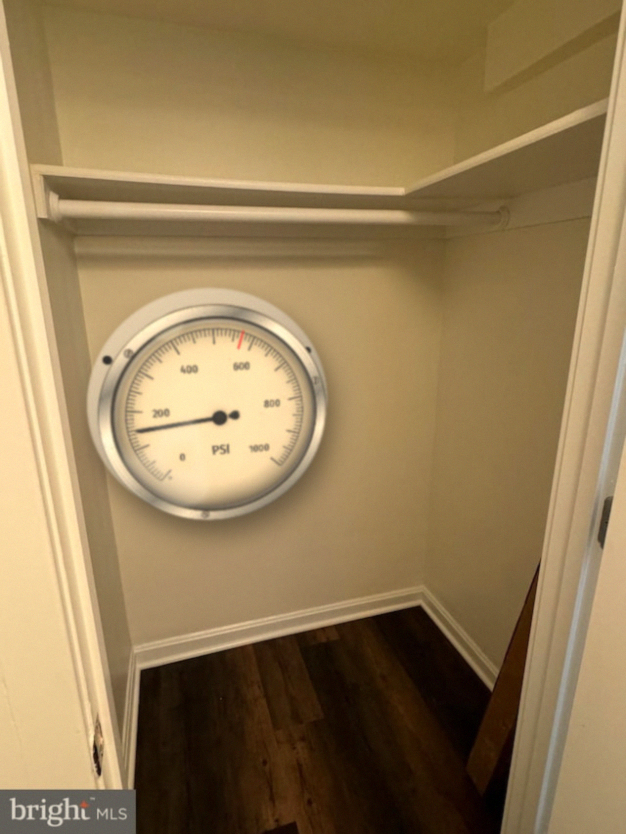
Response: 150 psi
